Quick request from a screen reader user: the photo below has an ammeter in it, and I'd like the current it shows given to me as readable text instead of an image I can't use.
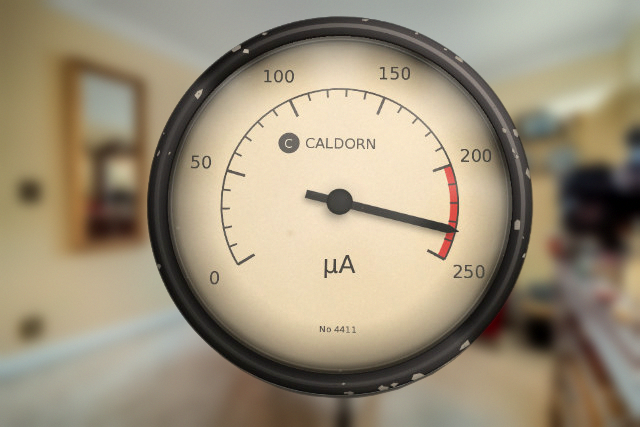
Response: 235 µA
